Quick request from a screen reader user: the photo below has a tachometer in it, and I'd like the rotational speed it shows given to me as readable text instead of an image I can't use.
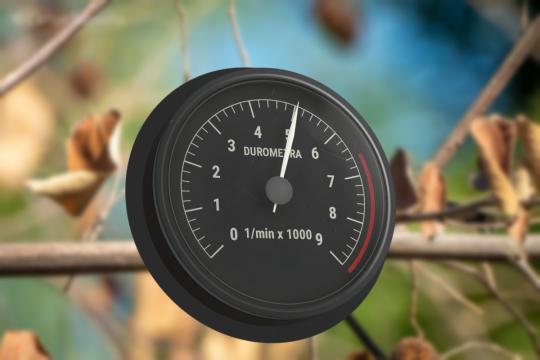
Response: 5000 rpm
